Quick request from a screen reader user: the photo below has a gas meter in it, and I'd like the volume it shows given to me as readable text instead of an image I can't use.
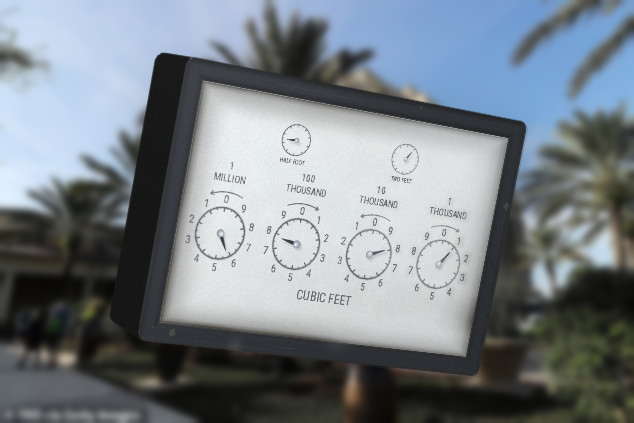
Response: 578100 ft³
